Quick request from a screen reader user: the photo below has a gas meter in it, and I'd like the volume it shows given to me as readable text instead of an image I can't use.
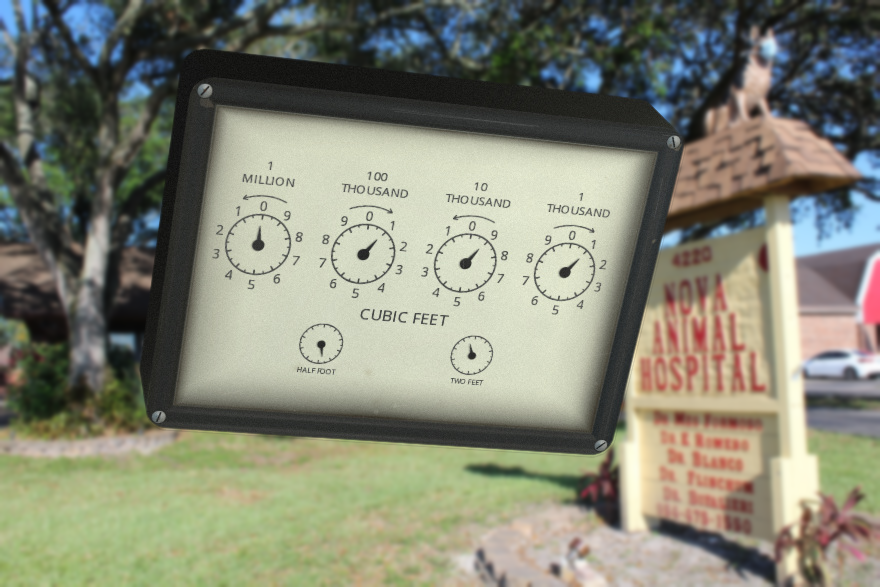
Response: 9100 ft³
